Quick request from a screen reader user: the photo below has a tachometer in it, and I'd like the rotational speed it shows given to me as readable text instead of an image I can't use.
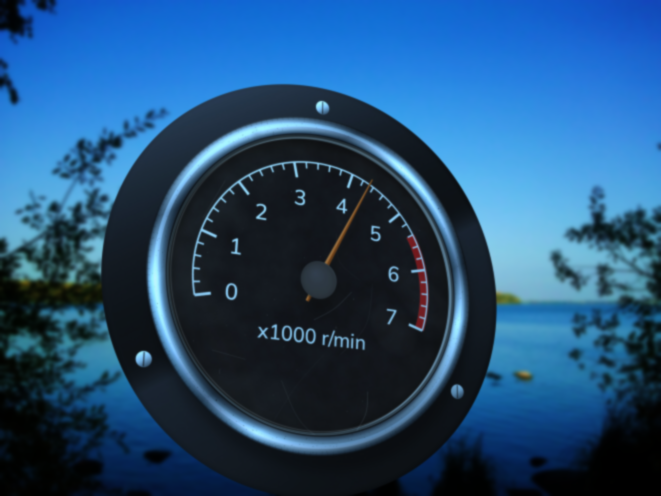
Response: 4300 rpm
